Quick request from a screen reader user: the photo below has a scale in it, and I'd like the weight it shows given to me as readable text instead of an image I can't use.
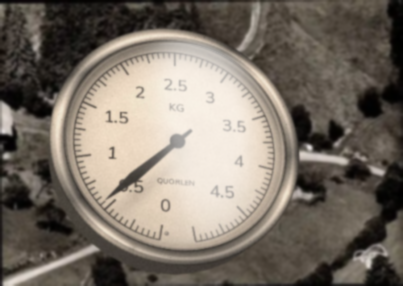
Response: 0.55 kg
